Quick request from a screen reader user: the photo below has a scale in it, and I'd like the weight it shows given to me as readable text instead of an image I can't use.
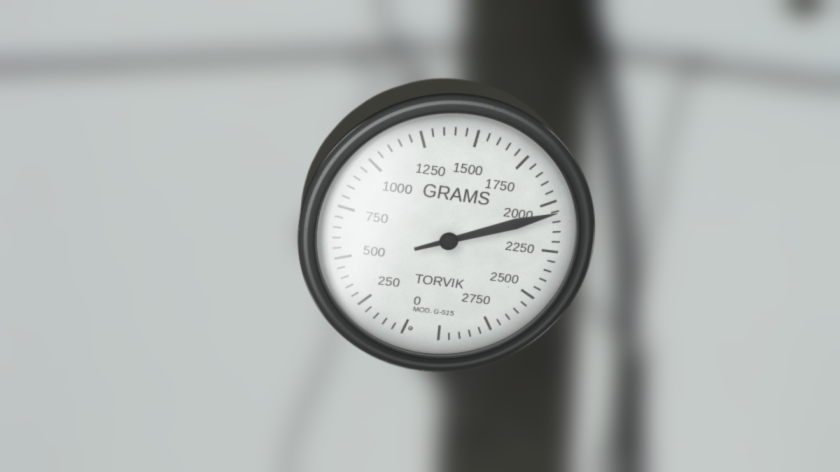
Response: 2050 g
